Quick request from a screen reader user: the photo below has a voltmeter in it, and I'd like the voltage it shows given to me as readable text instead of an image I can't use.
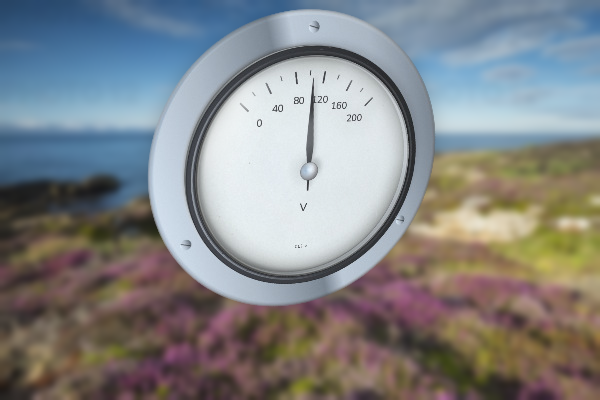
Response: 100 V
